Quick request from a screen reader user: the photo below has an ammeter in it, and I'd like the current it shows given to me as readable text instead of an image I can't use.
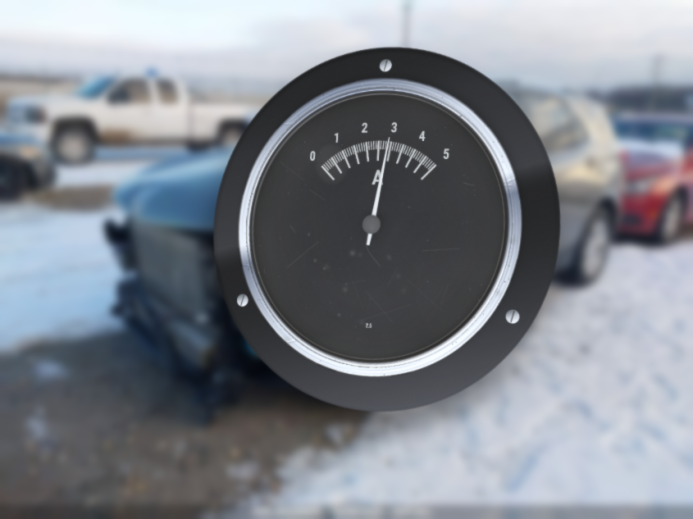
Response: 3 A
